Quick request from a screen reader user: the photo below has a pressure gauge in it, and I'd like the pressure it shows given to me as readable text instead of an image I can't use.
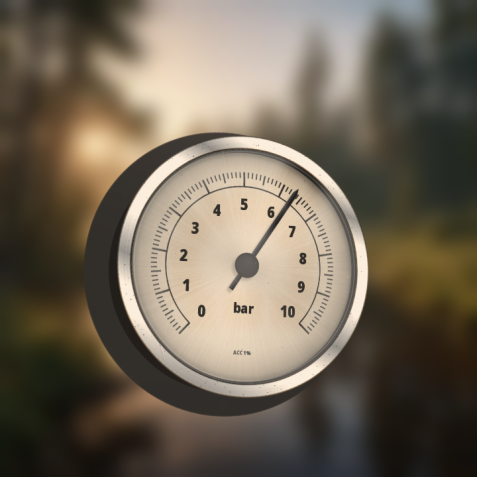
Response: 6.3 bar
